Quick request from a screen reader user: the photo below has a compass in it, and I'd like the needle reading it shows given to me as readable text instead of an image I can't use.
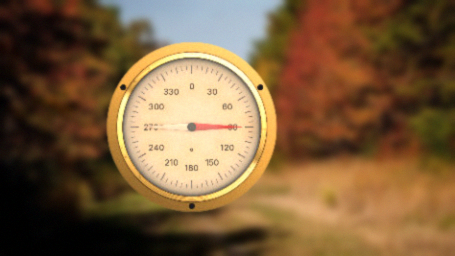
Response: 90 °
